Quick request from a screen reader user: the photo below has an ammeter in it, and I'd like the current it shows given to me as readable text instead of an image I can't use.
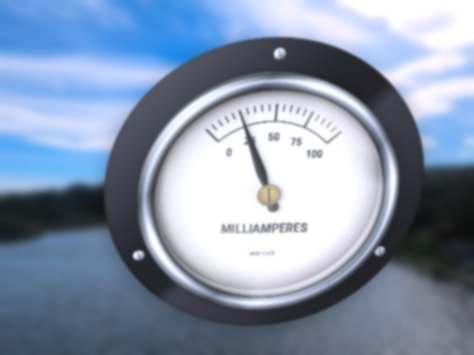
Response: 25 mA
